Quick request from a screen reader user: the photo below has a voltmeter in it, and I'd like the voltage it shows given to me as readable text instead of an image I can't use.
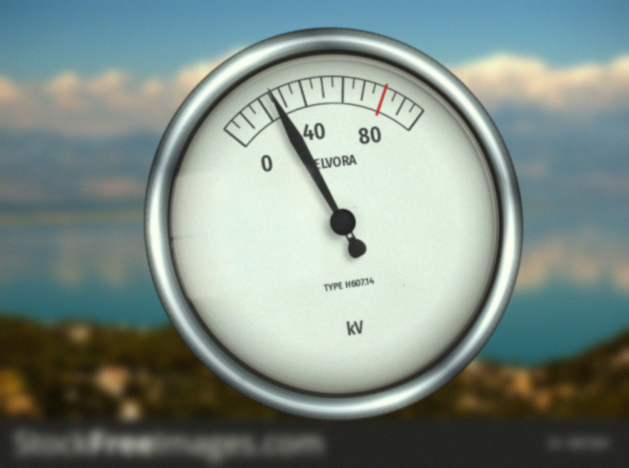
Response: 25 kV
